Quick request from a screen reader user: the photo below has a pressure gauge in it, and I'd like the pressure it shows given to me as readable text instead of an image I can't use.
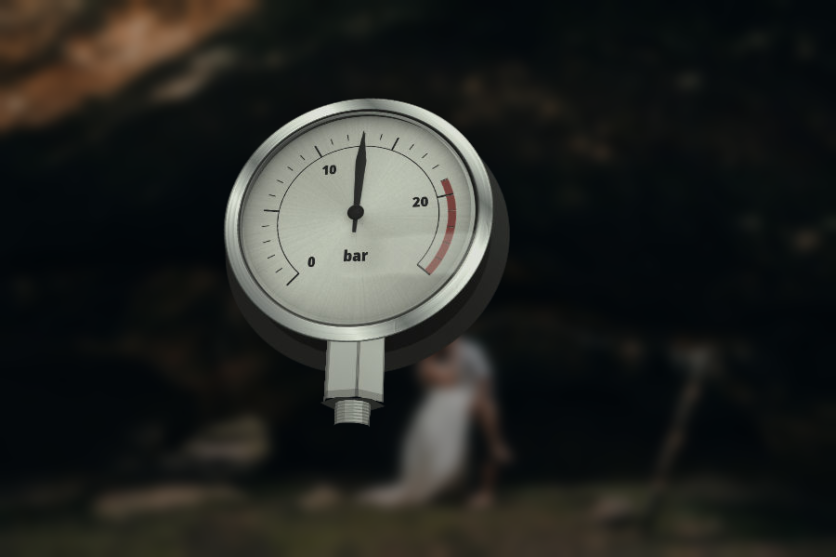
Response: 13 bar
